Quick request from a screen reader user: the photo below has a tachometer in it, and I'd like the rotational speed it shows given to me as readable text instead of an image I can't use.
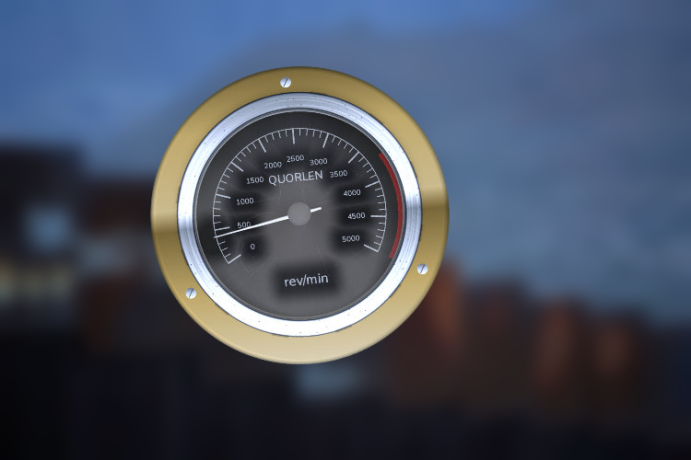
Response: 400 rpm
